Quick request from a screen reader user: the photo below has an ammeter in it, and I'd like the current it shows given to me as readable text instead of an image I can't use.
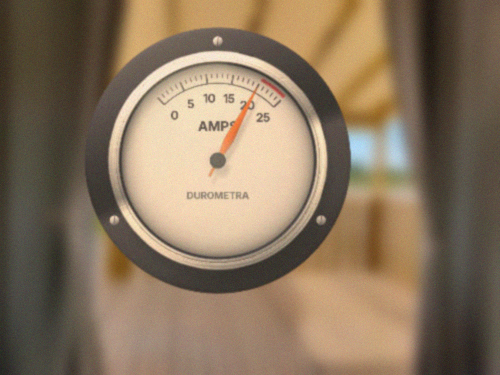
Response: 20 A
